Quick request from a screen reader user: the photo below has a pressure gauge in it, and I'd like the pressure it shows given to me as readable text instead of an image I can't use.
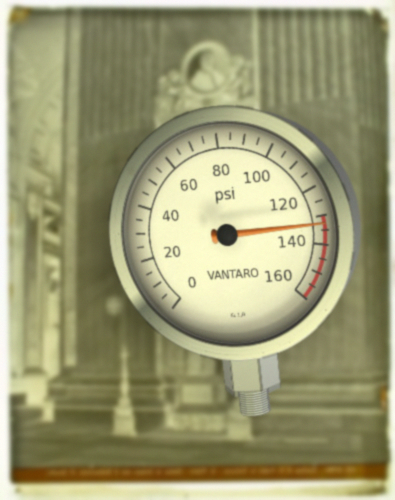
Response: 132.5 psi
